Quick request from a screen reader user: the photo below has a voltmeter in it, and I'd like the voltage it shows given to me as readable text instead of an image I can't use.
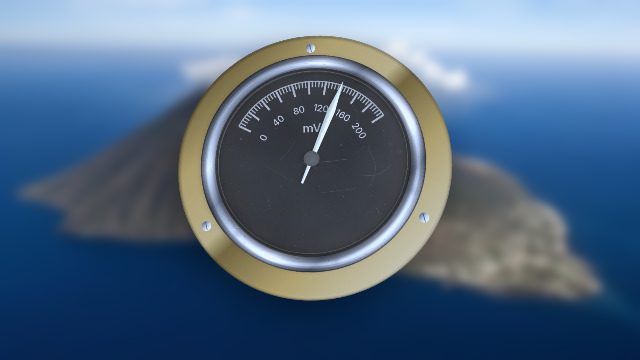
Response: 140 mV
